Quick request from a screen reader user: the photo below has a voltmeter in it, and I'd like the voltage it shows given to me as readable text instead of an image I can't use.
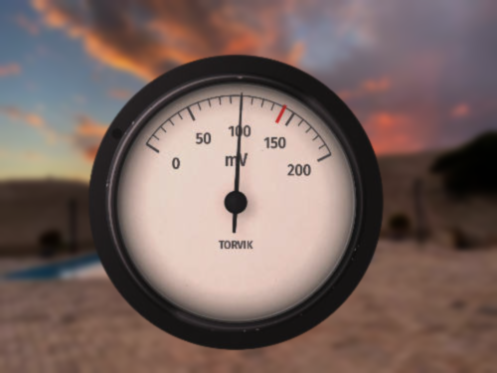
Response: 100 mV
